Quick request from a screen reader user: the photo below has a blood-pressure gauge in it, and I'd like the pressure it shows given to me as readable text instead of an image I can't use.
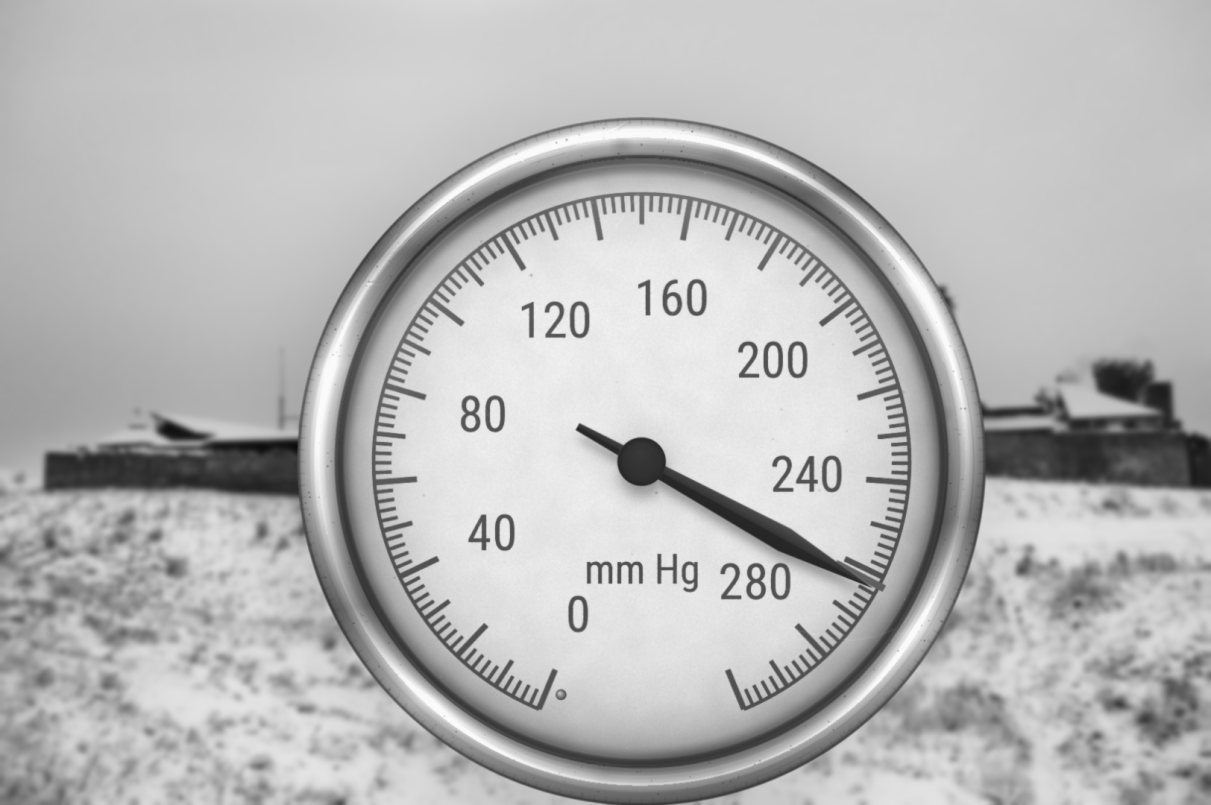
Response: 263 mmHg
